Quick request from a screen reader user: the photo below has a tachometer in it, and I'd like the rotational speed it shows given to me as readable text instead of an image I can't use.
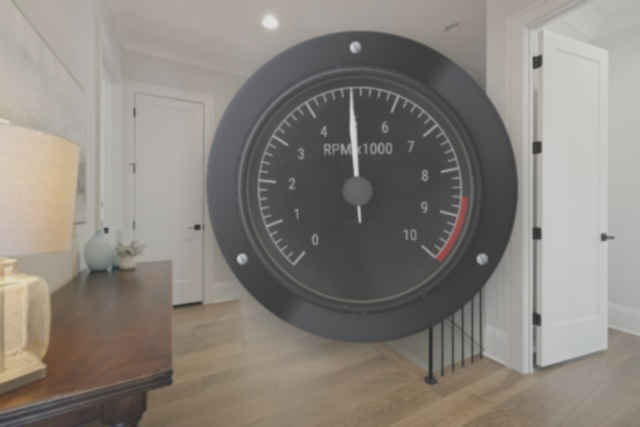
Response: 5000 rpm
